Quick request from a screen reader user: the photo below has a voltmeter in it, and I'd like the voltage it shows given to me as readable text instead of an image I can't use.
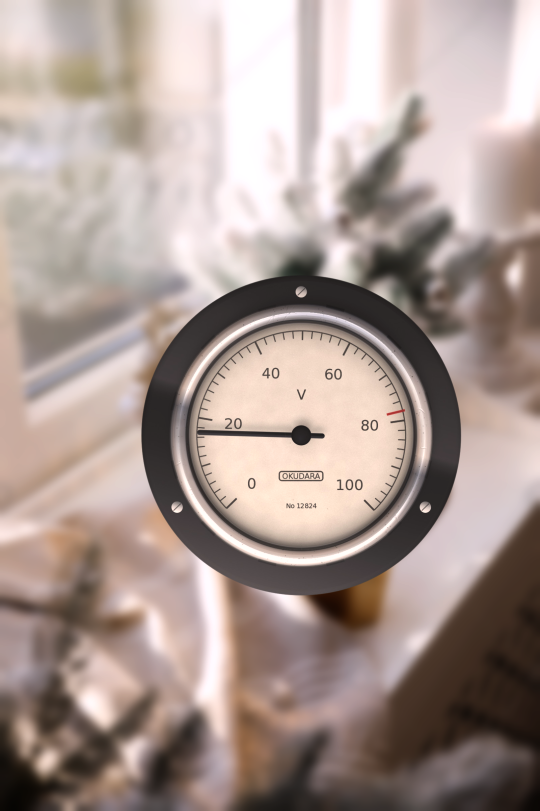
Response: 17 V
